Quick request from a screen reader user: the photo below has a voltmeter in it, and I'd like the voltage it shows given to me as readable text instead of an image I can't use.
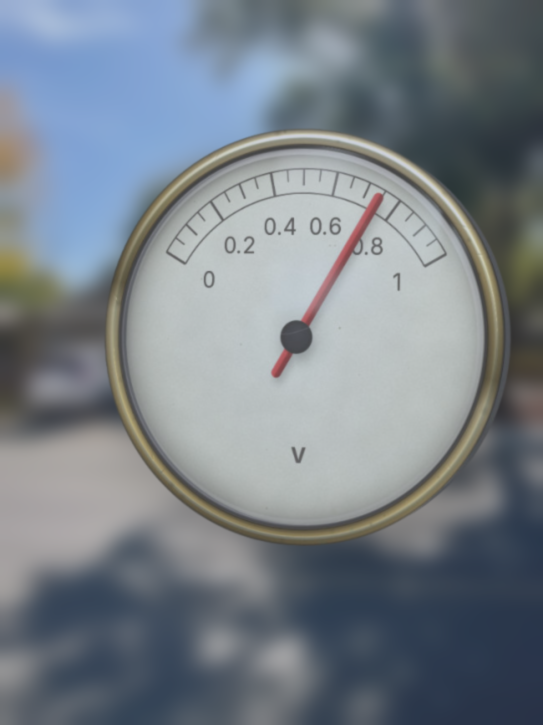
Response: 0.75 V
